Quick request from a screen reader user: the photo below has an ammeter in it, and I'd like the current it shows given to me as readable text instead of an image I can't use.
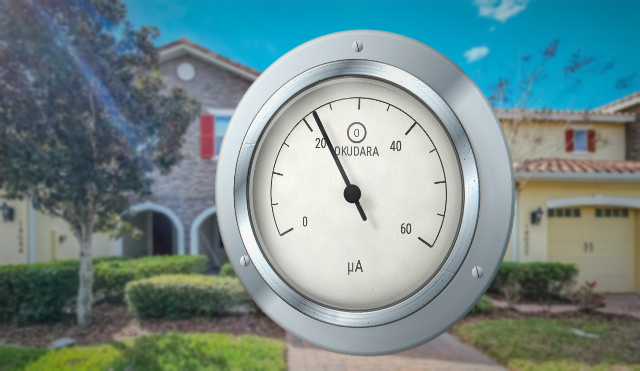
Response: 22.5 µA
